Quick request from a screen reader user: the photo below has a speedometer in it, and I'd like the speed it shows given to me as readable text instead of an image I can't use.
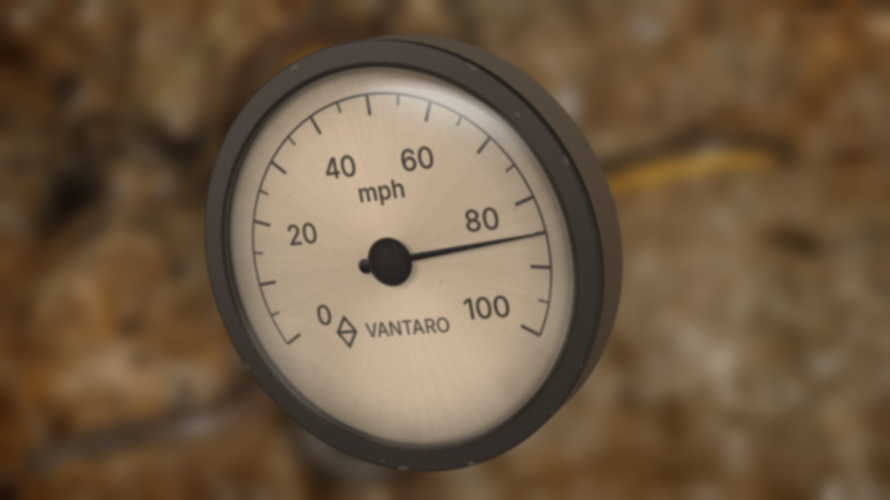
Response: 85 mph
